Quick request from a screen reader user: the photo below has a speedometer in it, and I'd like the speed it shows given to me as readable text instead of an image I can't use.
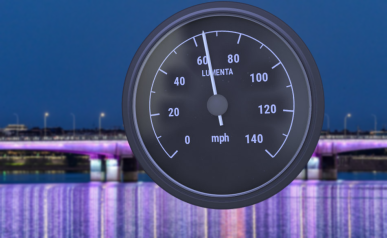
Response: 65 mph
